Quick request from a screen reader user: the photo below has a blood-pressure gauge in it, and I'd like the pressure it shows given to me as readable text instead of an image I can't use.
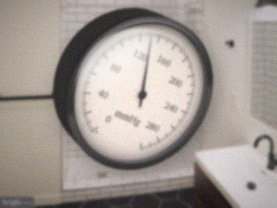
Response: 130 mmHg
